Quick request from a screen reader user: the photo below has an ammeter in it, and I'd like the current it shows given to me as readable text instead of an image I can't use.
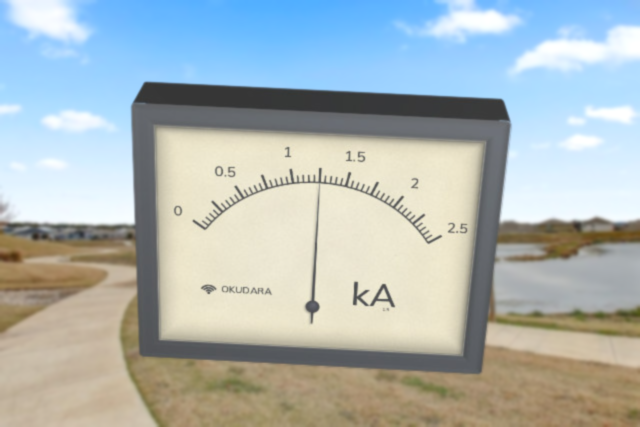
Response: 1.25 kA
